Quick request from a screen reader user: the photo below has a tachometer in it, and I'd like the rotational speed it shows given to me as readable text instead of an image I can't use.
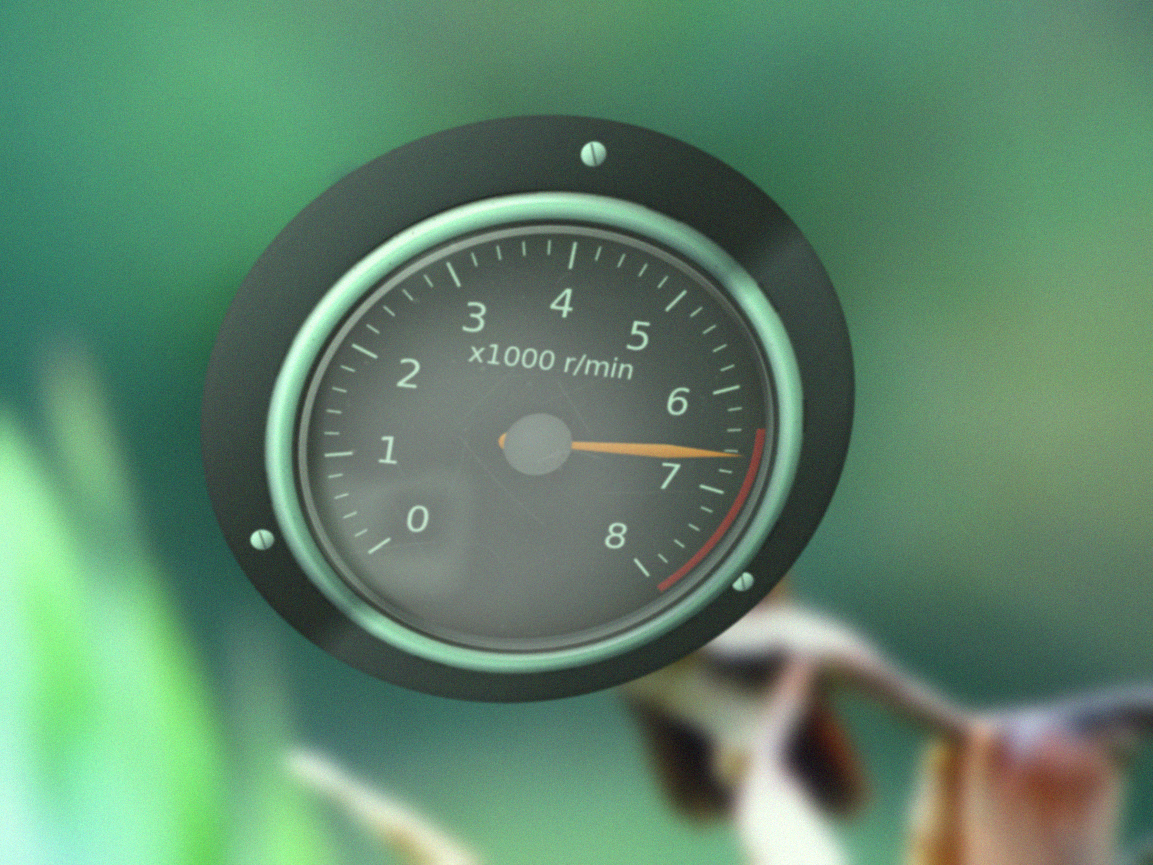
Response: 6600 rpm
